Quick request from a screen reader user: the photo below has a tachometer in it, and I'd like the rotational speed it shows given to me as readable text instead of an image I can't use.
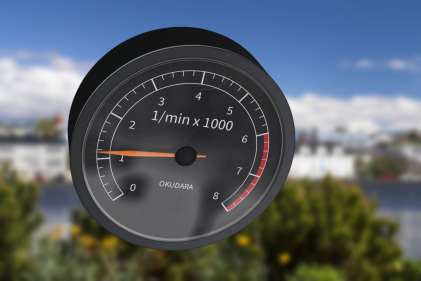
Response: 1200 rpm
